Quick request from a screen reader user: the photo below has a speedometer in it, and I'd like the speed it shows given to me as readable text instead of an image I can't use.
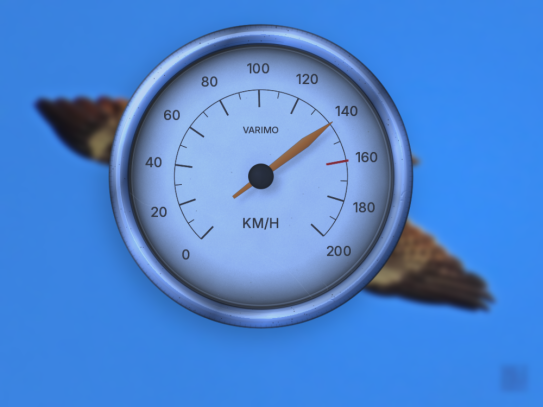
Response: 140 km/h
